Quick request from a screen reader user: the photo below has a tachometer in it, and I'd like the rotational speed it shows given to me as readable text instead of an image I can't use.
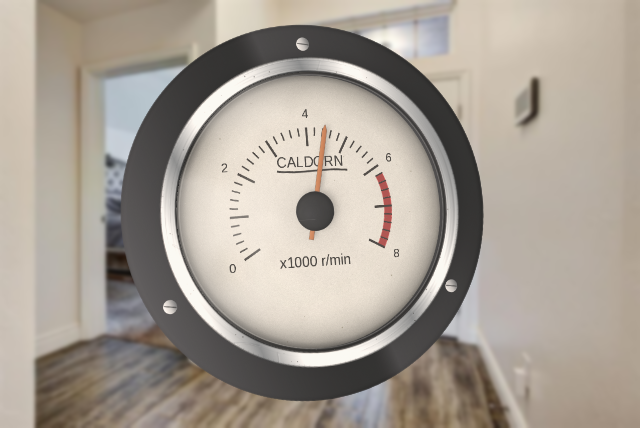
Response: 4400 rpm
